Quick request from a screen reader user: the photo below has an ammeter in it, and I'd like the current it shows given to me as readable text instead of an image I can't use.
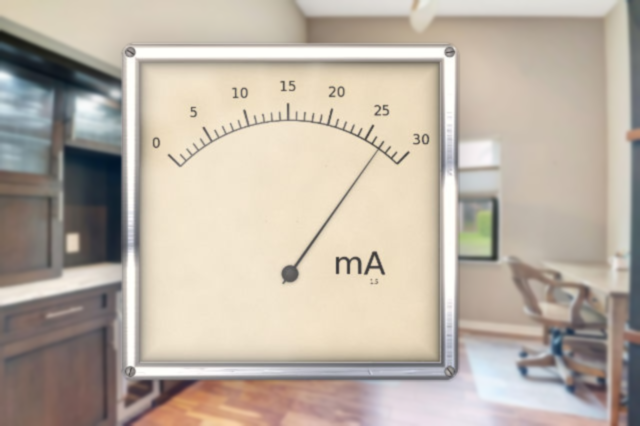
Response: 27 mA
